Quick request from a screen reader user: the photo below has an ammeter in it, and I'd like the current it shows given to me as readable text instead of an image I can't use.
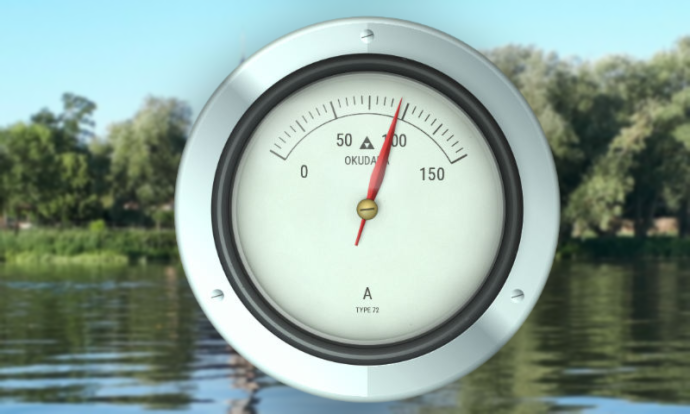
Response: 95 A
